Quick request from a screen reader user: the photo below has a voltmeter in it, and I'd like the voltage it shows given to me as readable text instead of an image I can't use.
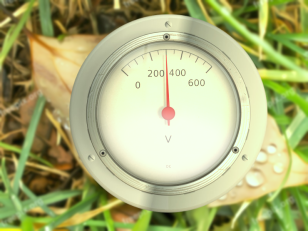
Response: 300 V
